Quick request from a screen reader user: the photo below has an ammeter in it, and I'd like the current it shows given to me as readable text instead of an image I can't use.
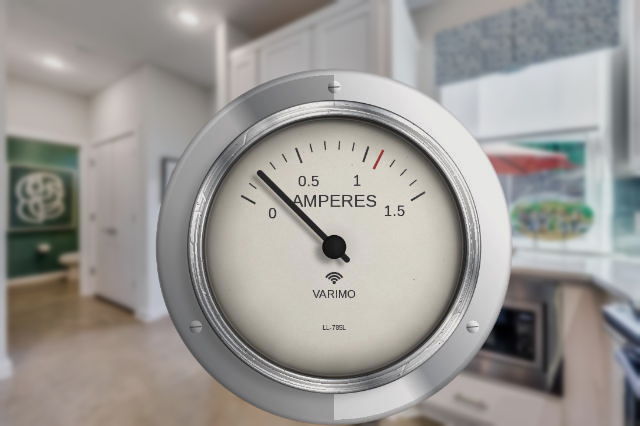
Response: 0.2 A
